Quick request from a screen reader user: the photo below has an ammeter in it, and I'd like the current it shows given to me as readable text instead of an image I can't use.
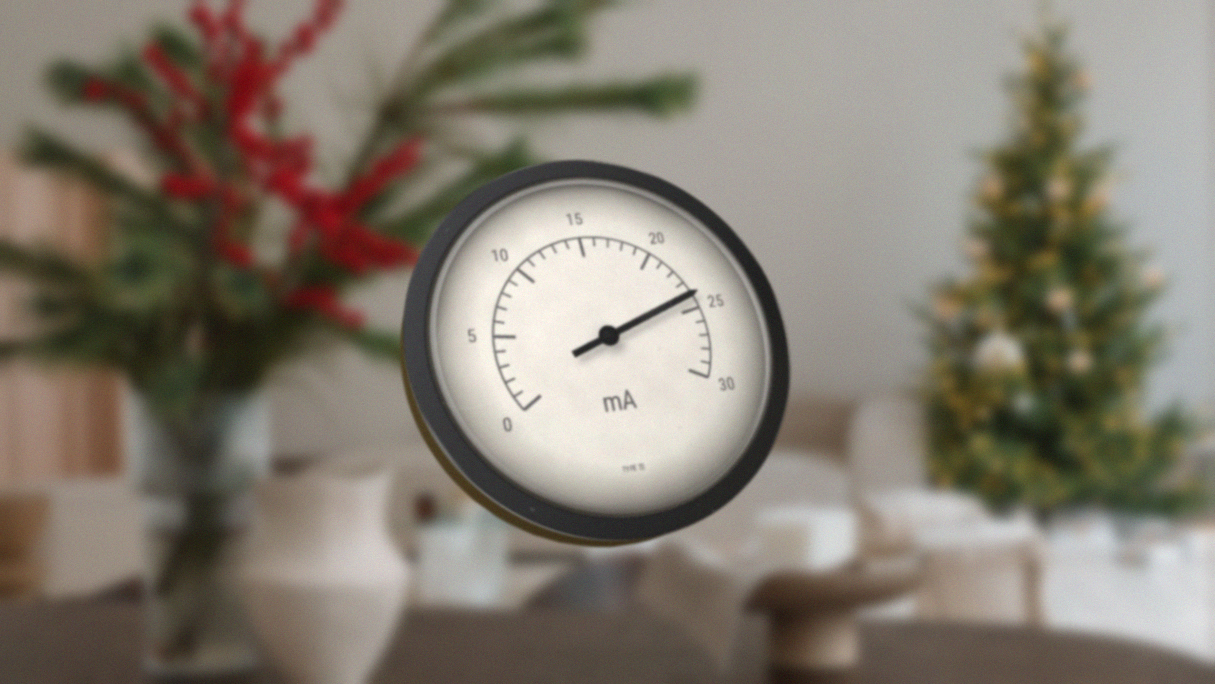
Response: 24 mA
